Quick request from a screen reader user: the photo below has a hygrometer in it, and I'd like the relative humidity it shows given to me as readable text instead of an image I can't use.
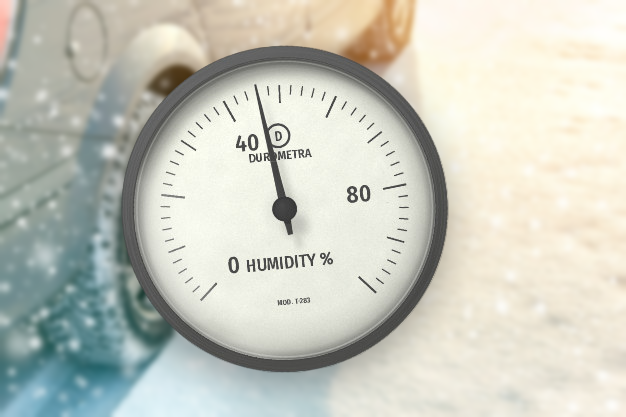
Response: 46 %
